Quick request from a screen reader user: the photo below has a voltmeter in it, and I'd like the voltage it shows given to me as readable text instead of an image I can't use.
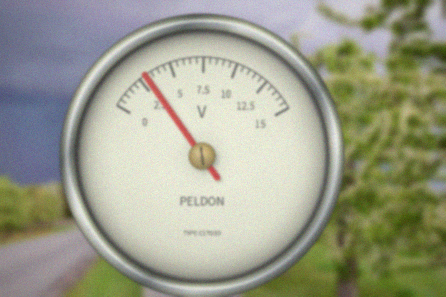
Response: 3 V
